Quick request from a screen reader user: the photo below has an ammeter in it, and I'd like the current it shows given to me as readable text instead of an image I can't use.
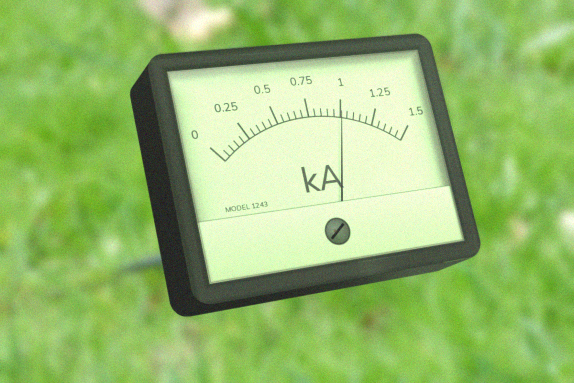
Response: 1 kA
